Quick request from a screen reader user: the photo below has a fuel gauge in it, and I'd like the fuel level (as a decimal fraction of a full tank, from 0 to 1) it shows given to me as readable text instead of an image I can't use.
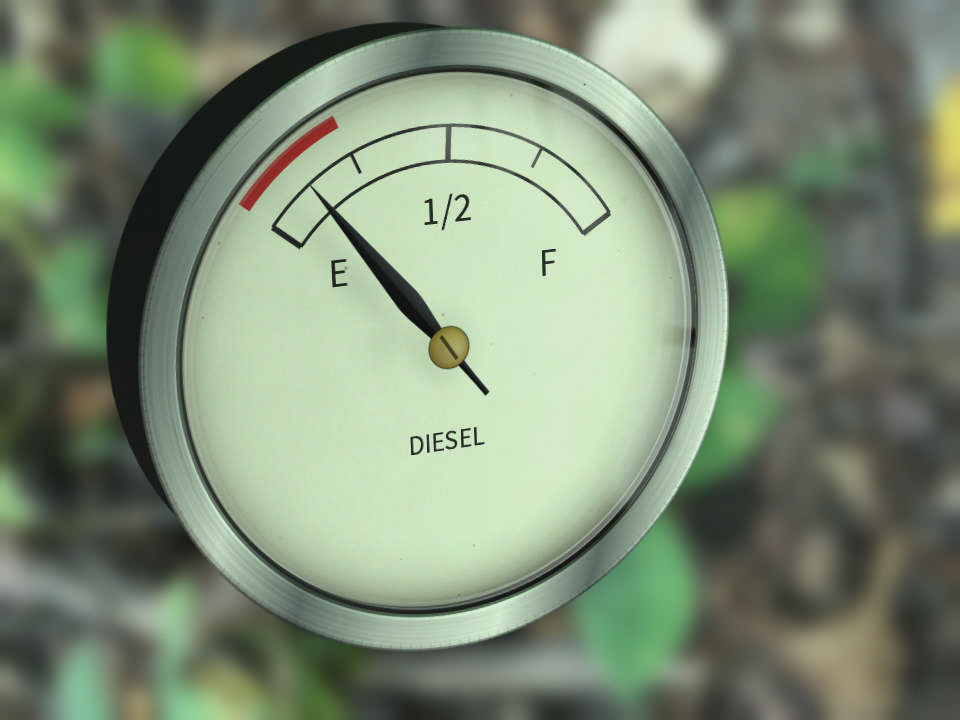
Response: 0.125
